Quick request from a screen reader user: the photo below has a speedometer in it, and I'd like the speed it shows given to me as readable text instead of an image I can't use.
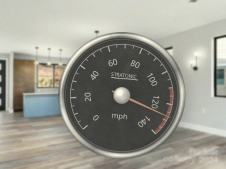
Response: 127.5 mph
